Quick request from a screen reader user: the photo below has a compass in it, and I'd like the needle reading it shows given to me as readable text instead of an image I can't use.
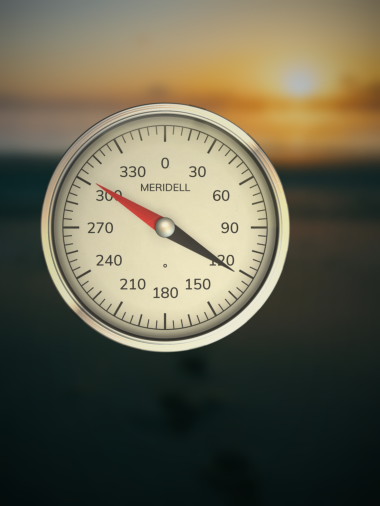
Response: 302.5 °
